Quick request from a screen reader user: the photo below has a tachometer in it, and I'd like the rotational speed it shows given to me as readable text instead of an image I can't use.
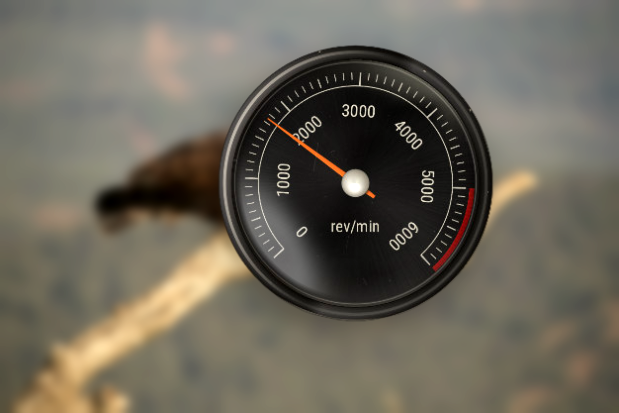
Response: 1750 rpm
